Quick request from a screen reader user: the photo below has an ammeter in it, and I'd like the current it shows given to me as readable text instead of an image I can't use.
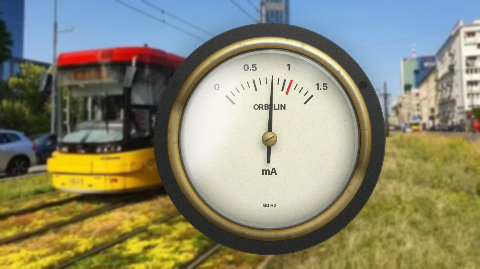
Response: 0.8 mA
